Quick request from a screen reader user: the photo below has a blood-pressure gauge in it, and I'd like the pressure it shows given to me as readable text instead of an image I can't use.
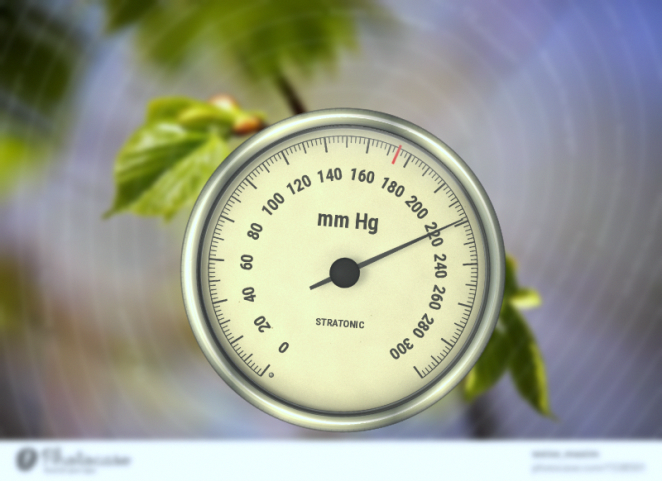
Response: 218 mmHg
